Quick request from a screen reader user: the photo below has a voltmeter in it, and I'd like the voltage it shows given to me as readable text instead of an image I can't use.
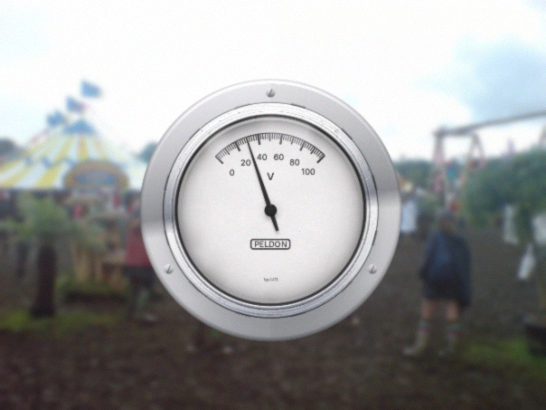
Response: 30 V
